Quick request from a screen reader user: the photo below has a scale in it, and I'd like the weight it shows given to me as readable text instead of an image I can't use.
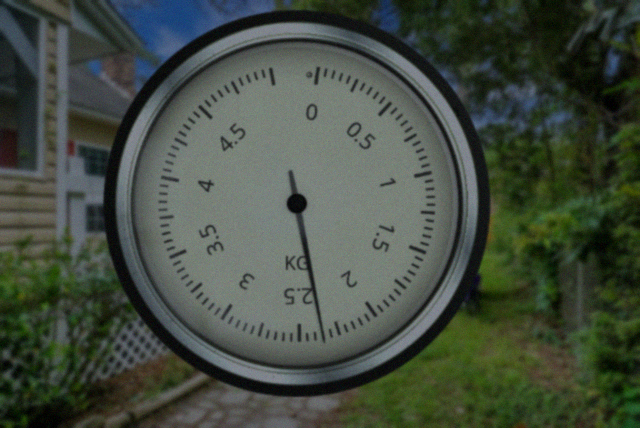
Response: 2.35 kg
